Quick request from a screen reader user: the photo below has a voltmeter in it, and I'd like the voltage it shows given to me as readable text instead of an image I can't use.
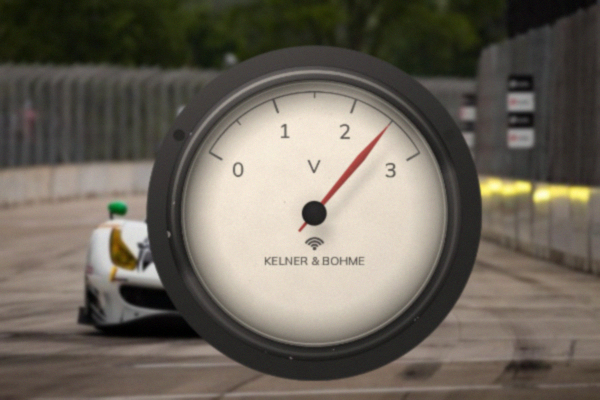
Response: 2.5 V
